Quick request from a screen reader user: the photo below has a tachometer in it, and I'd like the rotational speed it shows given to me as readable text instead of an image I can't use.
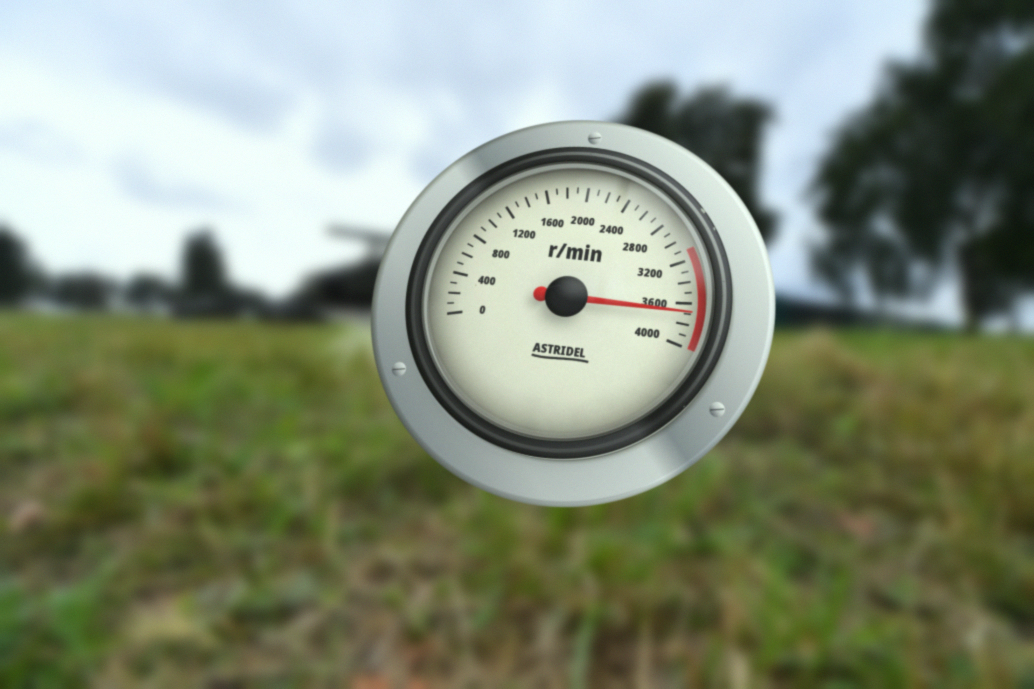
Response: 3700 rpm
